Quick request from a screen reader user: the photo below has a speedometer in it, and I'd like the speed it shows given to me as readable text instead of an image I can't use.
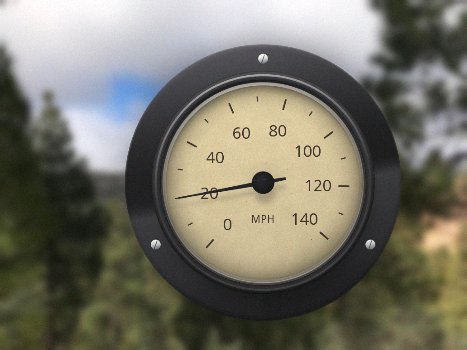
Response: 20 mph
